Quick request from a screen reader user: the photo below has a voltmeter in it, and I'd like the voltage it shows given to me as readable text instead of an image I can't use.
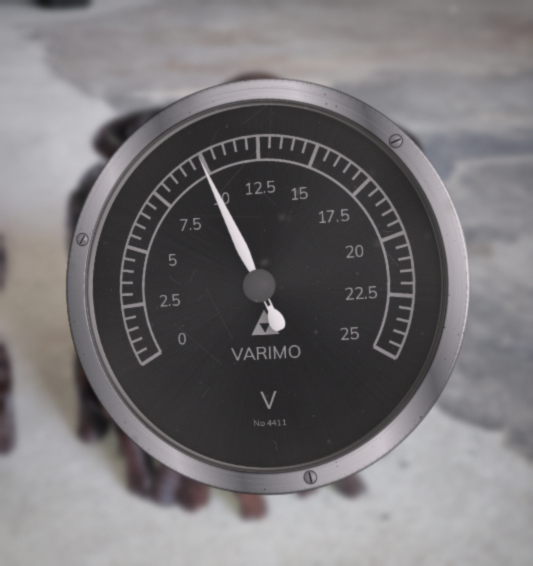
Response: 10 V
